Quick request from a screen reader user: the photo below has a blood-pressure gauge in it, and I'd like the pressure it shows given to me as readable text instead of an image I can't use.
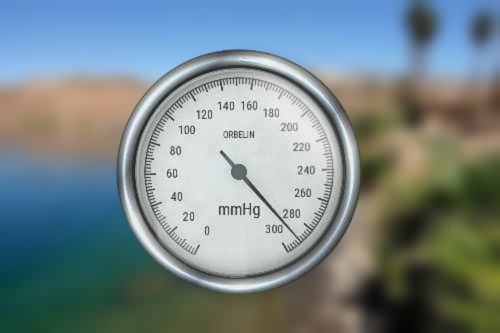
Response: 290 mmHg
